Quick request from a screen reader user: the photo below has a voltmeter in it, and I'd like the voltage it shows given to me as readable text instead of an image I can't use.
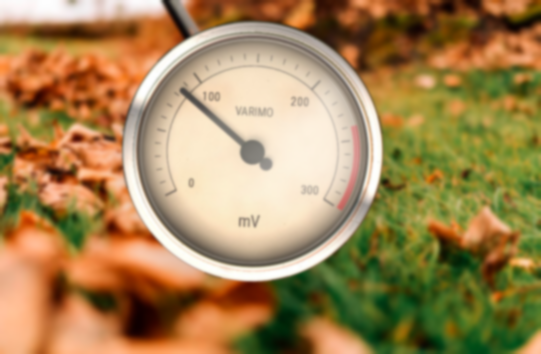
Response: 85 mV
